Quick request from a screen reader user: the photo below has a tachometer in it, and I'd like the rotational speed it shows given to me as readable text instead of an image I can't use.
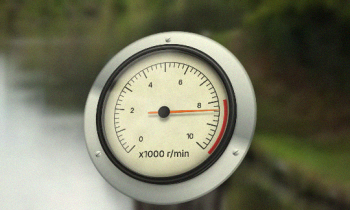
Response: 8400 rpm
